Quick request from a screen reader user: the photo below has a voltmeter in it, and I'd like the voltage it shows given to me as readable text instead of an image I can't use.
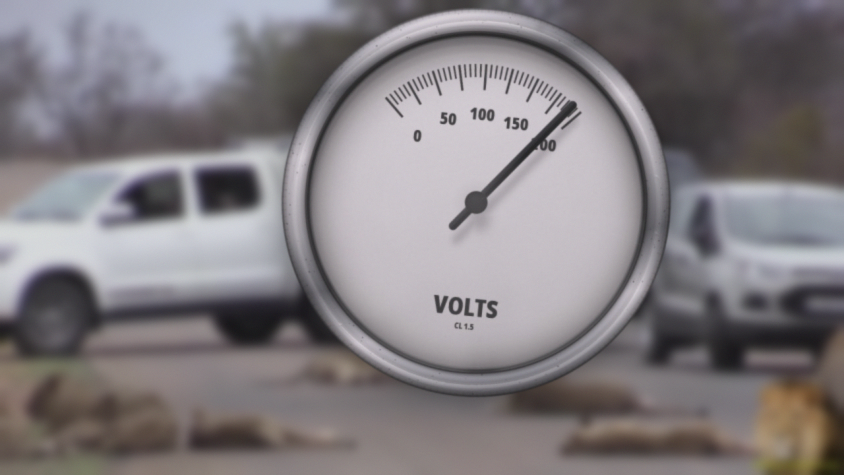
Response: 190 V
